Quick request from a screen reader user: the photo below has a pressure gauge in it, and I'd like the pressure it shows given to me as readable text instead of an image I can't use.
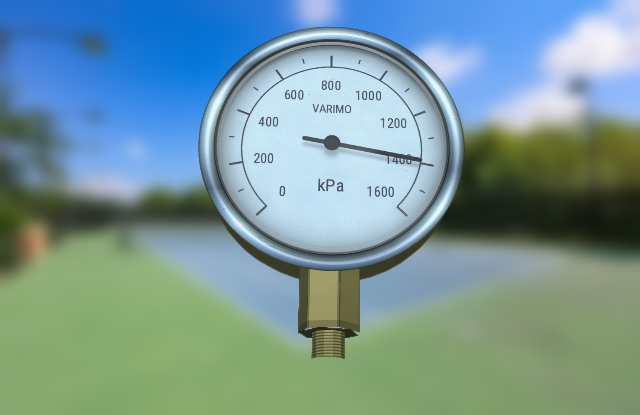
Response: 1400 kPa
